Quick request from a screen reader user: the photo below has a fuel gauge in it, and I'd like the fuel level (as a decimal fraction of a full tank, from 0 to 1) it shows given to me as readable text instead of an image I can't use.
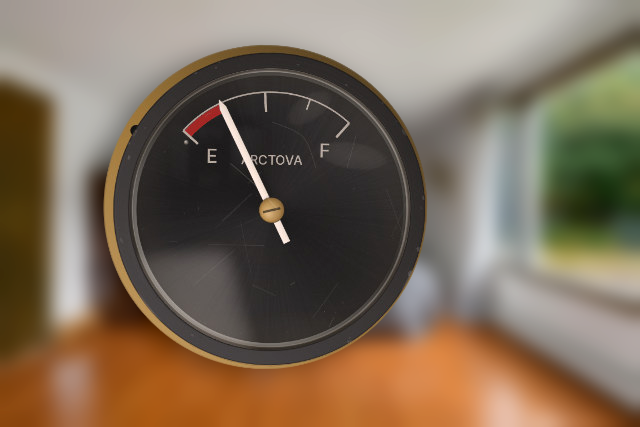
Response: 0.25
